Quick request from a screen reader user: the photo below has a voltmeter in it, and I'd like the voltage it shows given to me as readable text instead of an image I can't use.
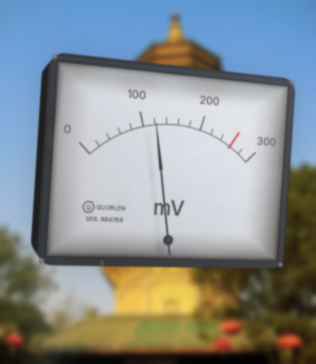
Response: 120 mV
